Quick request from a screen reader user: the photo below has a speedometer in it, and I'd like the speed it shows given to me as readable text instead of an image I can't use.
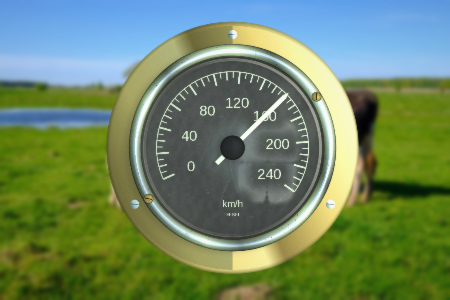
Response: 160 km/h
